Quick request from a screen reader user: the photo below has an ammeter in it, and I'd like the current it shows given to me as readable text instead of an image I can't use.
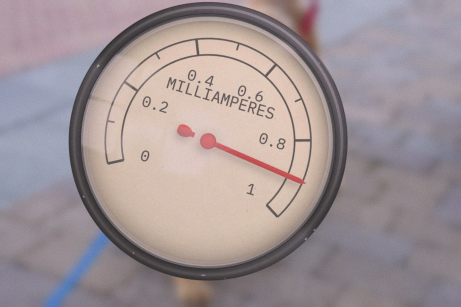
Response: 0.9 mA
